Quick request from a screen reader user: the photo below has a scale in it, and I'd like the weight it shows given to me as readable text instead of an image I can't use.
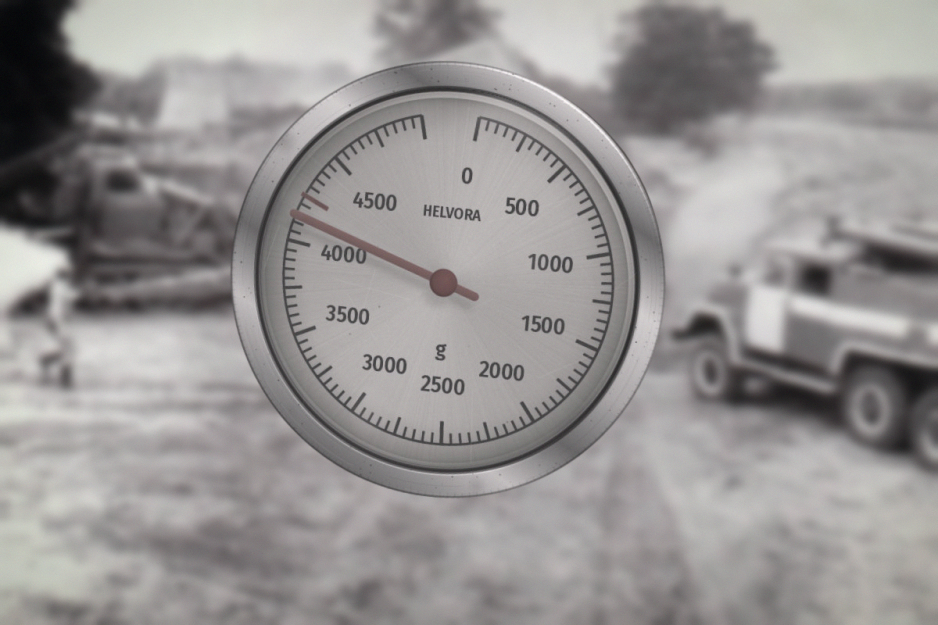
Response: 4150 g
